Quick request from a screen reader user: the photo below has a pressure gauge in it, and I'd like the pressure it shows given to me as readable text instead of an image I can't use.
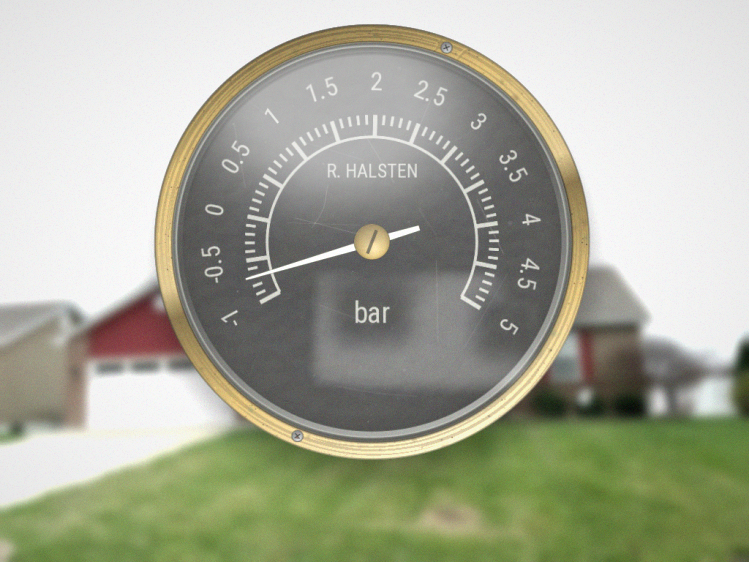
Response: -0.7 bar
